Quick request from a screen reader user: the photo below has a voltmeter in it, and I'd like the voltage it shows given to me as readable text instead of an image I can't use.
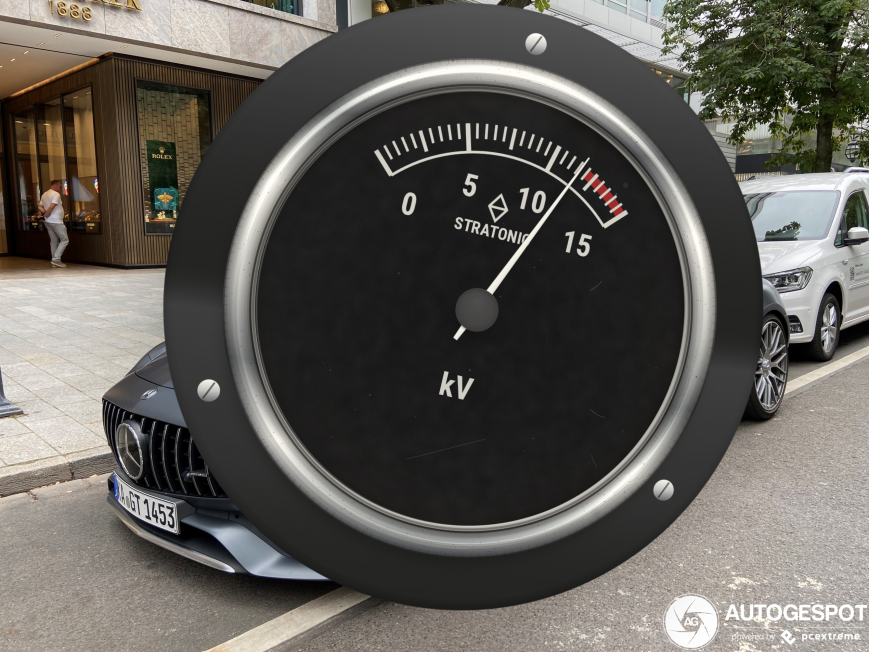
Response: 11.5 kV
